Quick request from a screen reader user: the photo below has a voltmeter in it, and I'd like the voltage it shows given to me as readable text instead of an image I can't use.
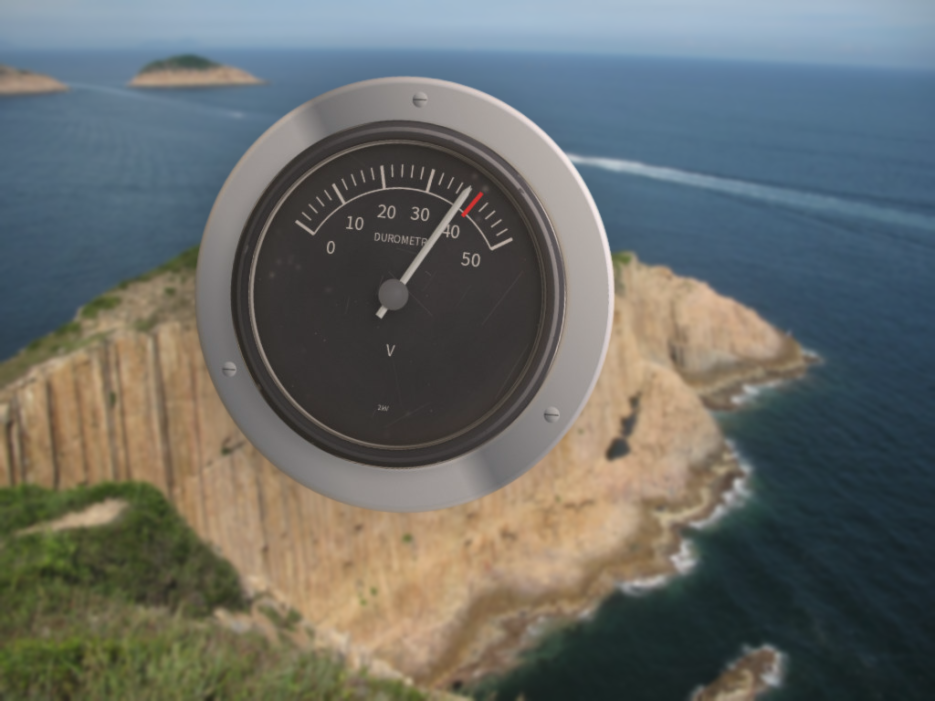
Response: 38 V
